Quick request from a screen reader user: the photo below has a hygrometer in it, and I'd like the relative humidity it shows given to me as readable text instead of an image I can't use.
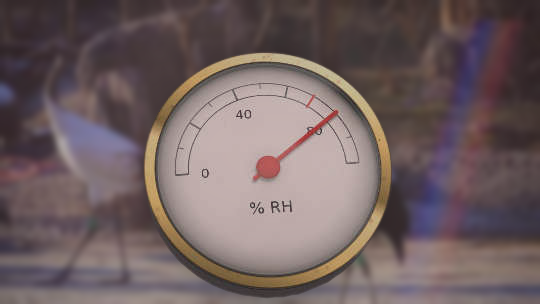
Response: 80 %
